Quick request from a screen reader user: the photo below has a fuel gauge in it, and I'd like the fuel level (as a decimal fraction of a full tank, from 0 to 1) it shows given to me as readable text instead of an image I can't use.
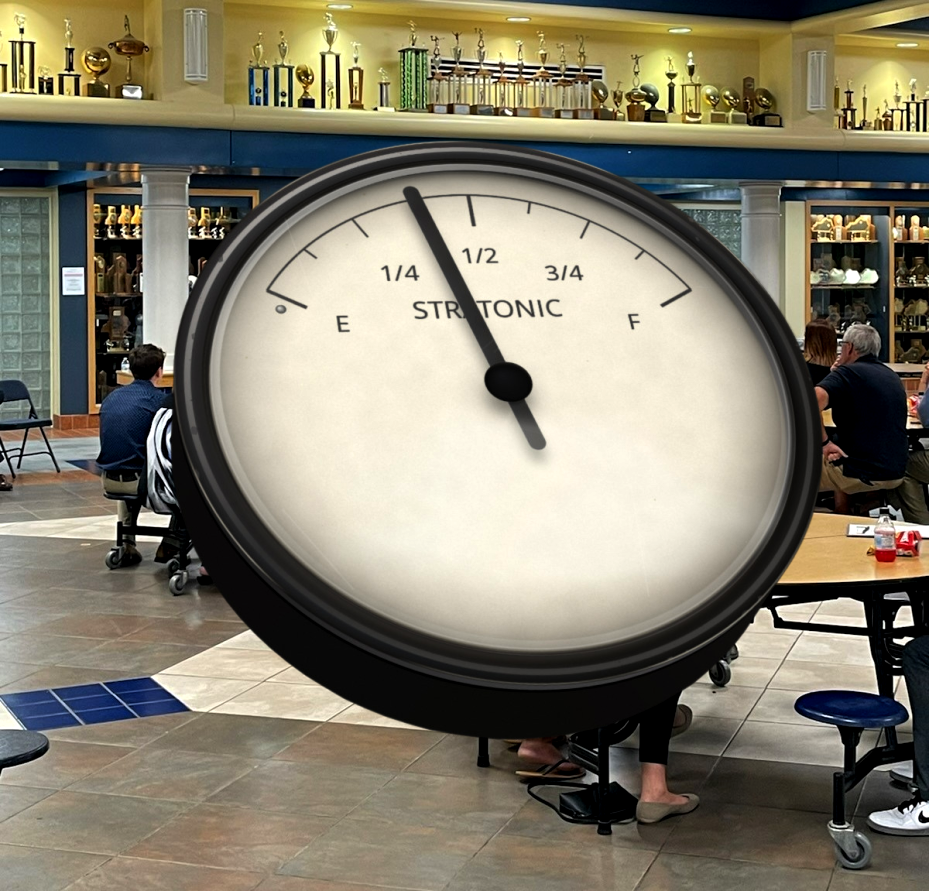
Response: 0.375
